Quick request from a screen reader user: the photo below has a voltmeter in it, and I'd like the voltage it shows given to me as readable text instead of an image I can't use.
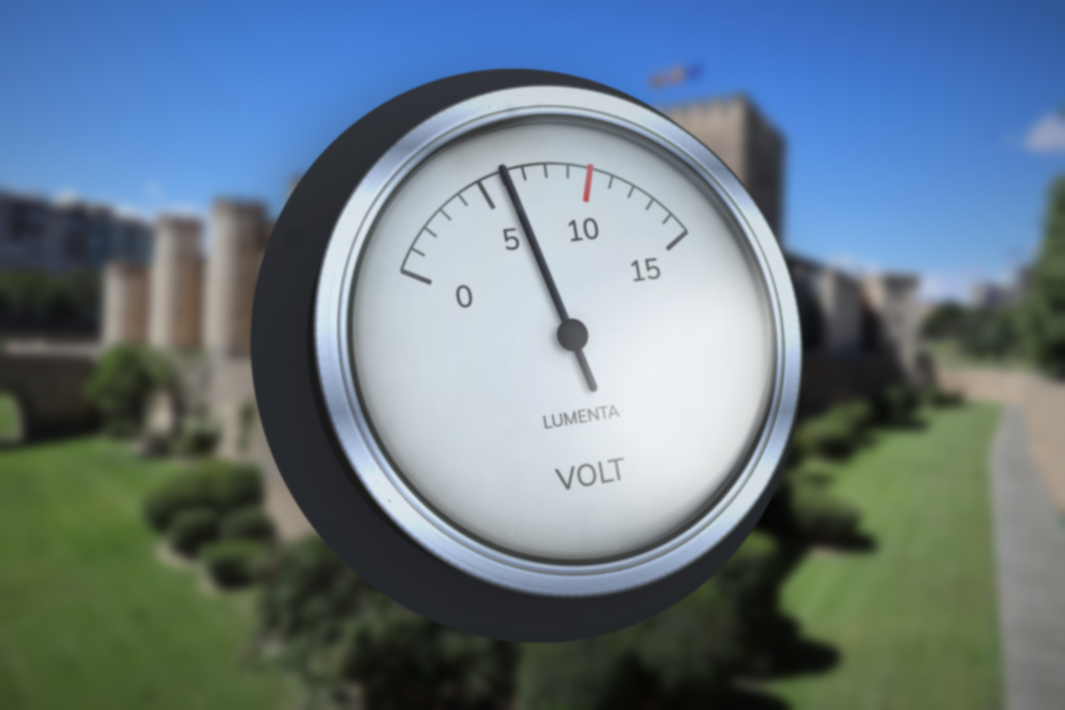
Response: 6 V
